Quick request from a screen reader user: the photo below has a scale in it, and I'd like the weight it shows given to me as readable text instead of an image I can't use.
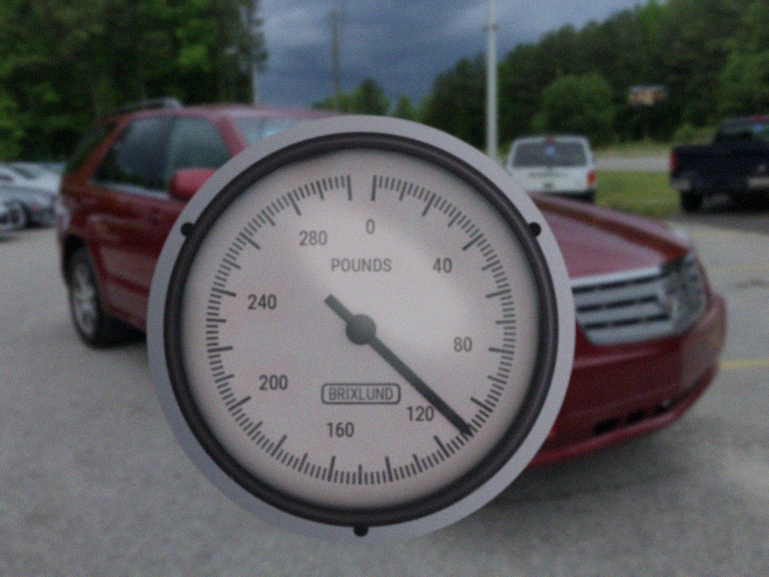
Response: 110 lb
